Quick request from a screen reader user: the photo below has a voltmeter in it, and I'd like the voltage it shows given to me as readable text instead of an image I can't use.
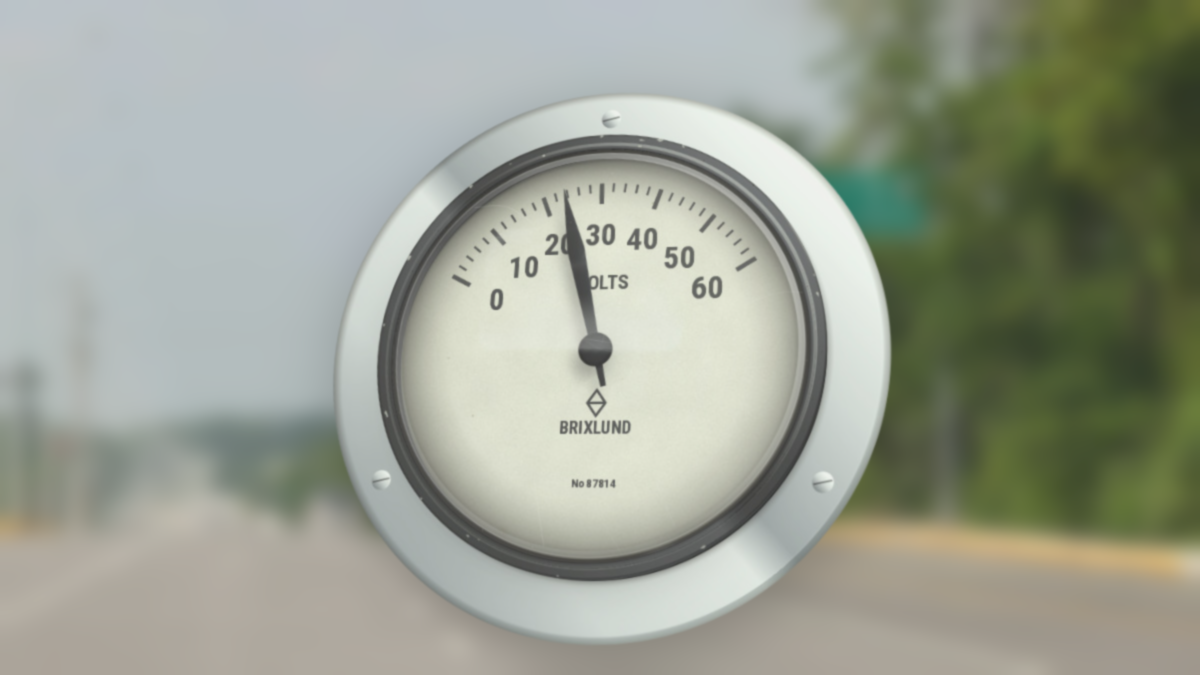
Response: 24 V
